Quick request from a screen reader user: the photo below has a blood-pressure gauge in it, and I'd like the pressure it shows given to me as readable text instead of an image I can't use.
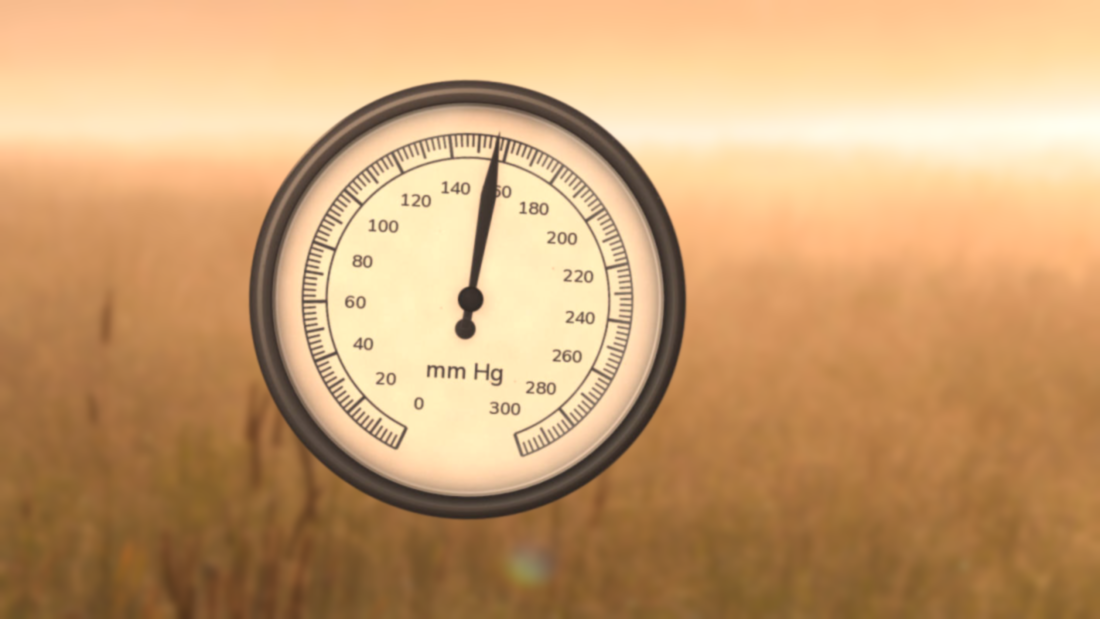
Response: 156 mmHg
